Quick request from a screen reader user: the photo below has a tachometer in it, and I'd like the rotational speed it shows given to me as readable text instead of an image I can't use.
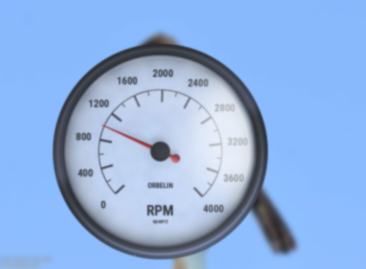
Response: 1000 rpm
